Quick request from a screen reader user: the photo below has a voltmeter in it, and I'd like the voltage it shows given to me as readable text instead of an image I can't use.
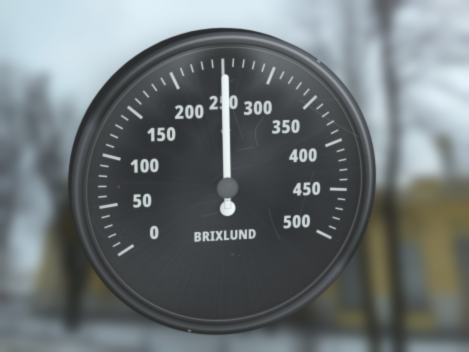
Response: 250 V
